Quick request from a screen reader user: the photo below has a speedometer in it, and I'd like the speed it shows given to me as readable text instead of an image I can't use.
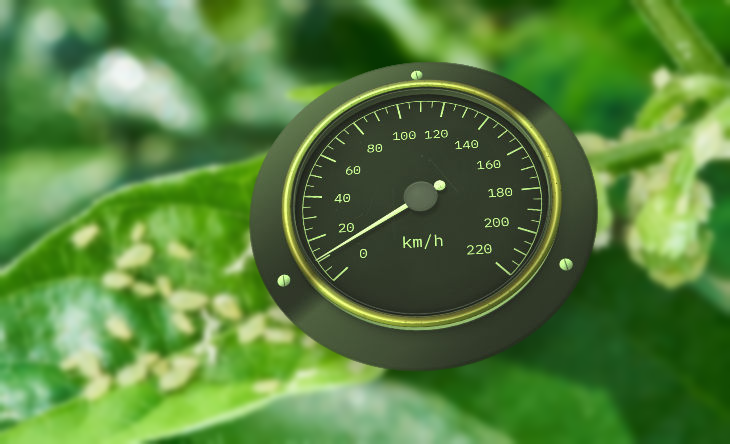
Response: 10 km/h
